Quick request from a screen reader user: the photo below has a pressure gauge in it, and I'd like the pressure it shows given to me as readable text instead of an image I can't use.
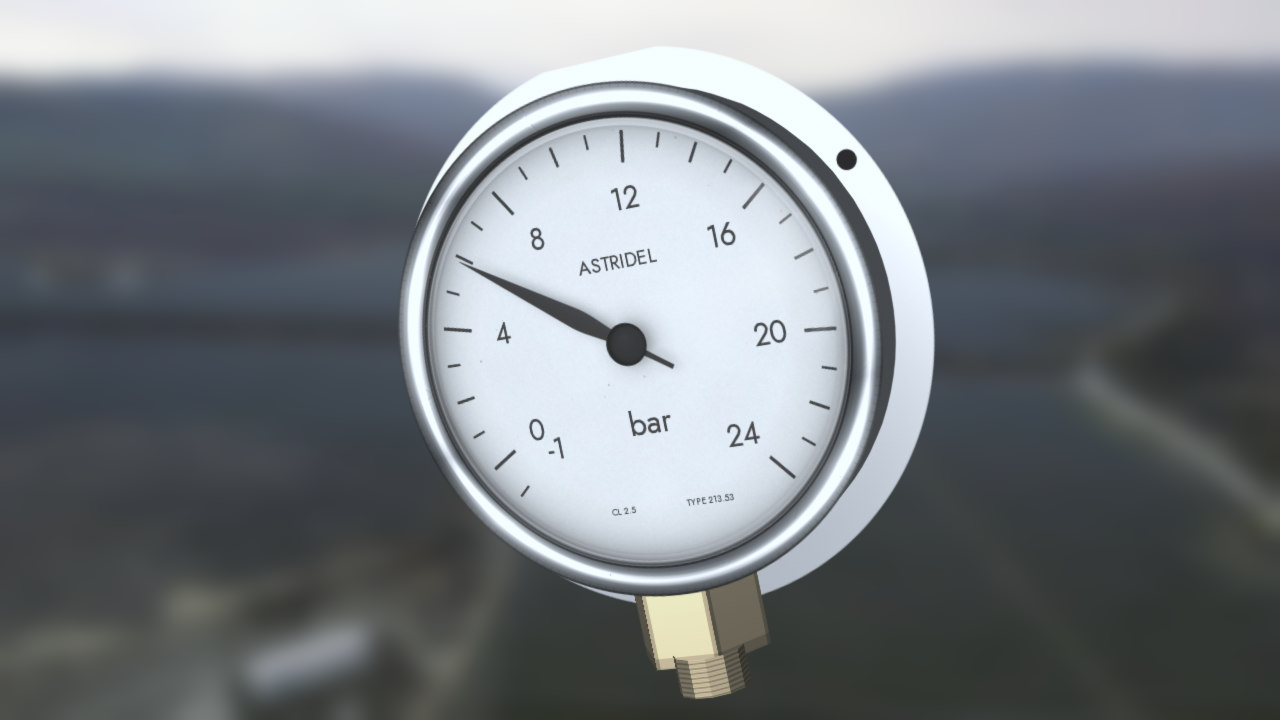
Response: 6 bar
